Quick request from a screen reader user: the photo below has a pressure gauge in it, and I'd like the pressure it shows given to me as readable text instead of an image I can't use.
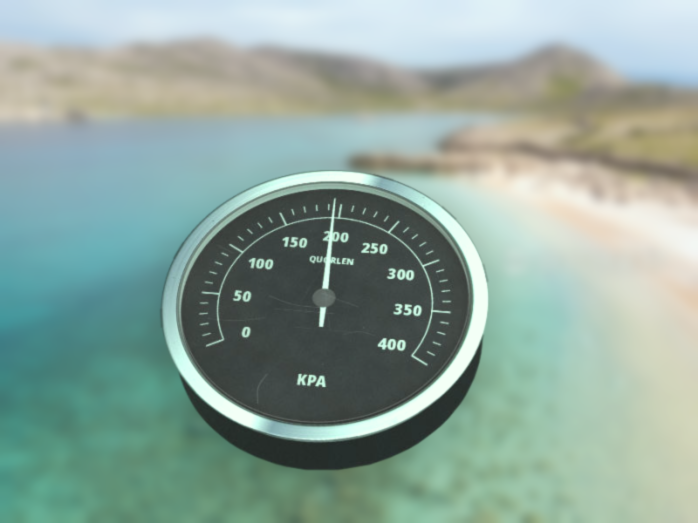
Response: 195 kPa
